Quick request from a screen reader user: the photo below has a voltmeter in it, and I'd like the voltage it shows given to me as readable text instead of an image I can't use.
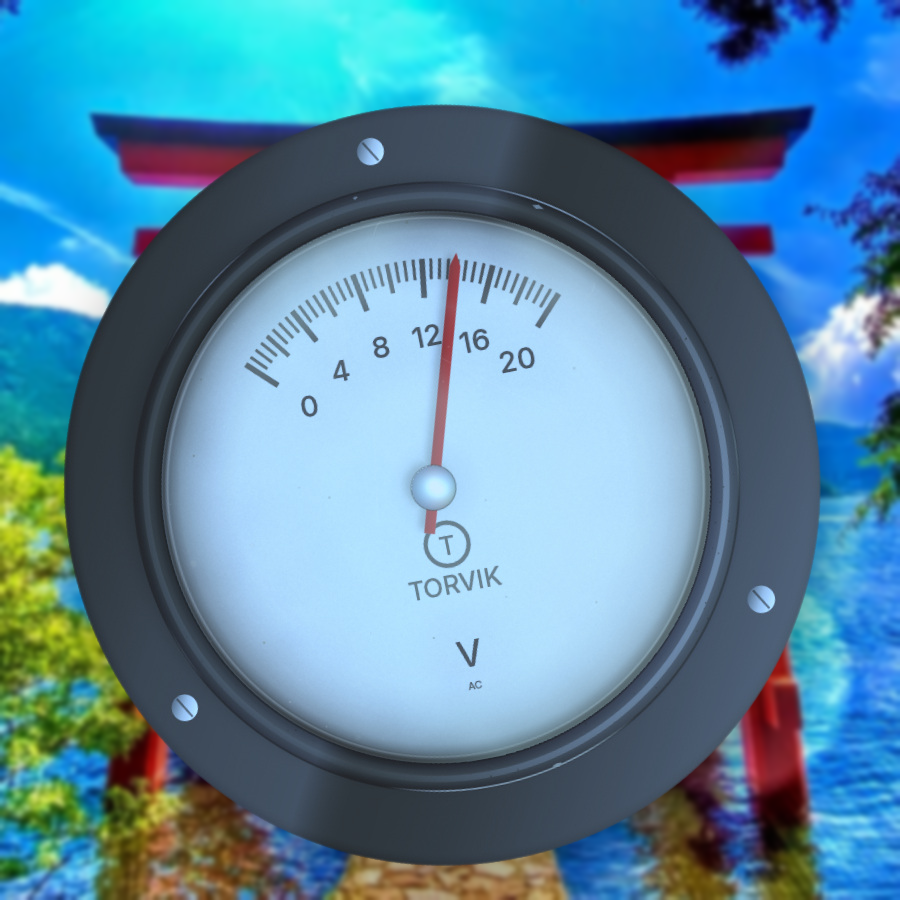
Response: 14 V
